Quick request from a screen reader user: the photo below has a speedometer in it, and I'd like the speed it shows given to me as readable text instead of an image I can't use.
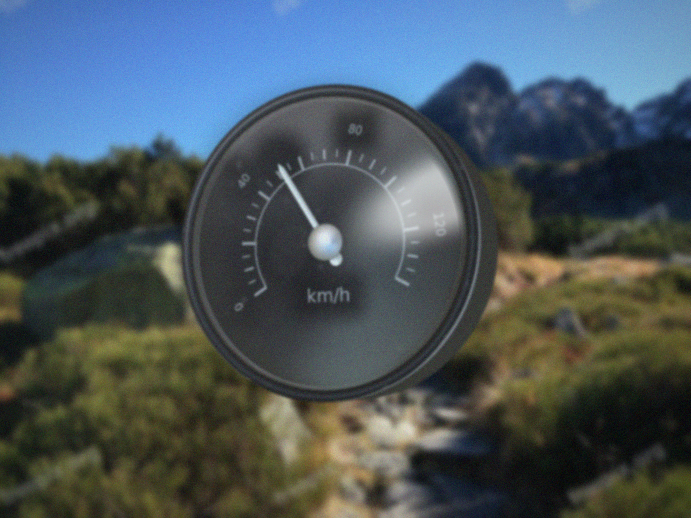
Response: 52.5 km/h
